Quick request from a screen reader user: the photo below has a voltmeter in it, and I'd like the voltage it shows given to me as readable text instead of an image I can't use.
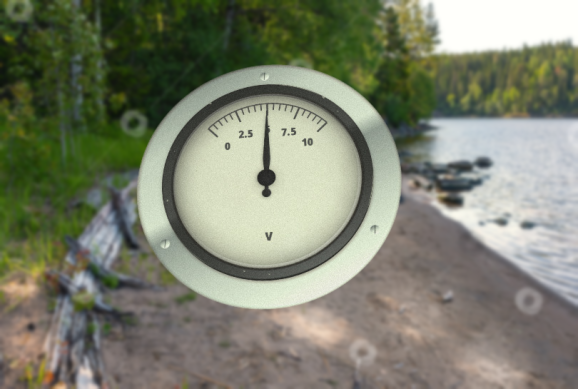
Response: 5 V
